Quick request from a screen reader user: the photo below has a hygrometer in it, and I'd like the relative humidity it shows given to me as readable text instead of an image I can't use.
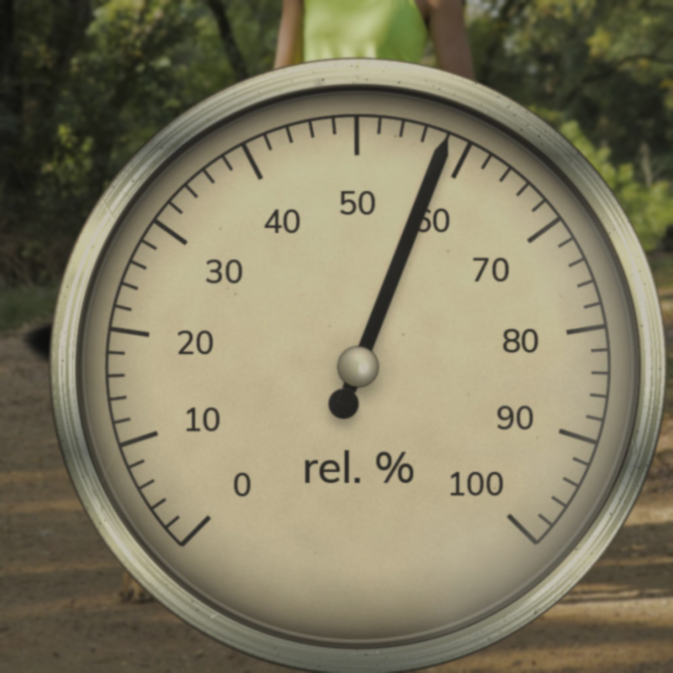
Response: 58 %
